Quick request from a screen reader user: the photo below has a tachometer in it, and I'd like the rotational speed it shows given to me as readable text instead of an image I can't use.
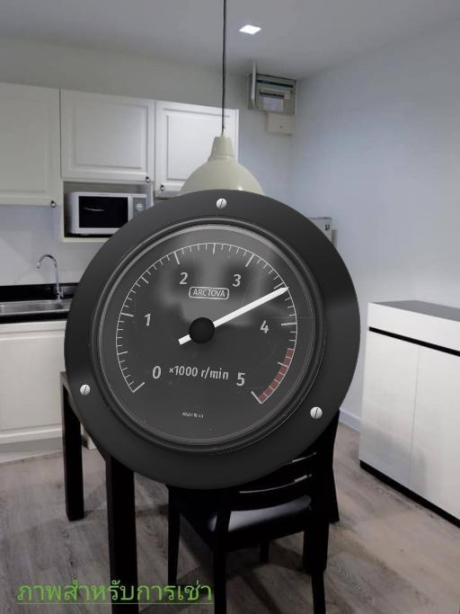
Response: 3600 rpm
